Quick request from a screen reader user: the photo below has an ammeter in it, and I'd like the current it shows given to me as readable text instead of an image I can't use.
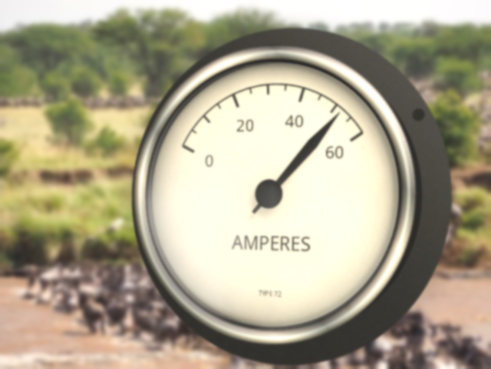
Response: 52.5 A
